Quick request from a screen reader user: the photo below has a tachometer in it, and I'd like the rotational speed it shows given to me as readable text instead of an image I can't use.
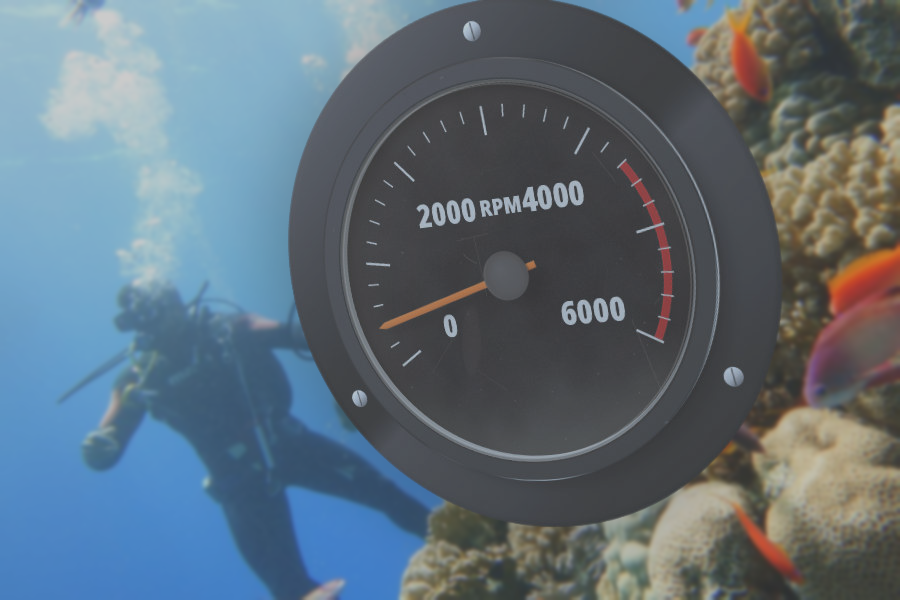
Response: 400 rpm
